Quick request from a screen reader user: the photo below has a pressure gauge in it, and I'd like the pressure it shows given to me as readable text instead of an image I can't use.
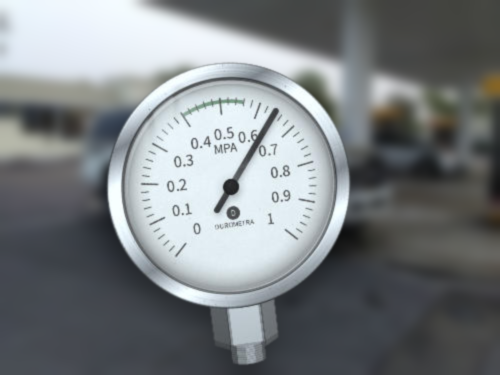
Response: 0.64 MPa
